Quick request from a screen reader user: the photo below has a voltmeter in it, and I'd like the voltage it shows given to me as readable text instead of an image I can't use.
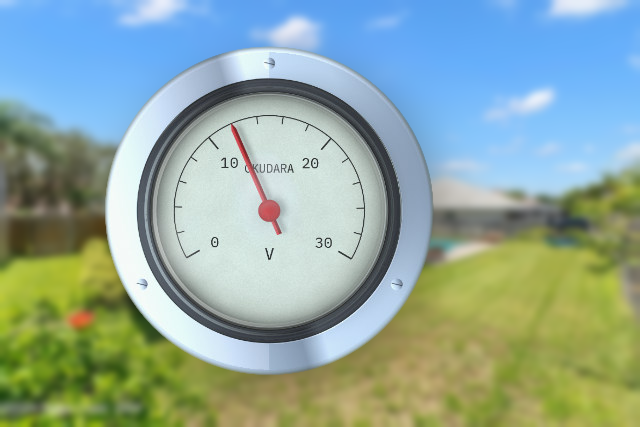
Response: 12 V
